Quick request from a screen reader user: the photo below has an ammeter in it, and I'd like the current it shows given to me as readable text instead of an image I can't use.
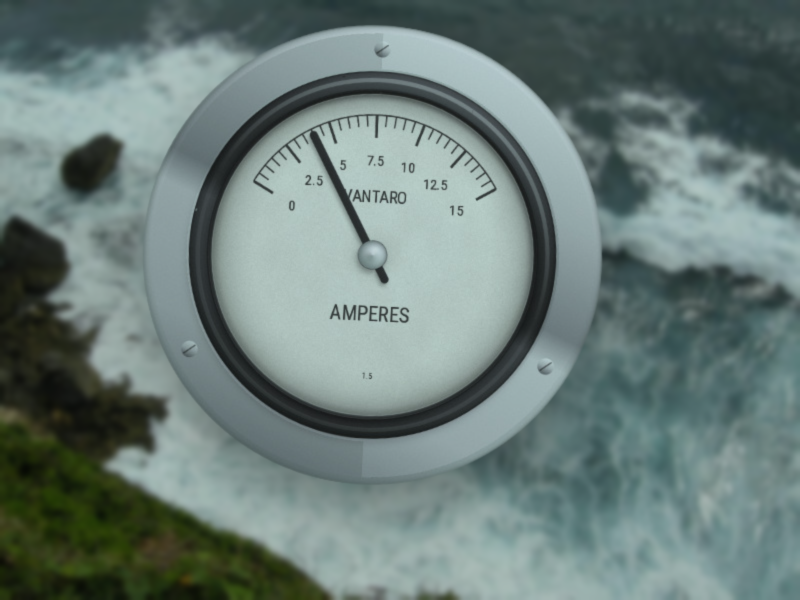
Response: 4 A
